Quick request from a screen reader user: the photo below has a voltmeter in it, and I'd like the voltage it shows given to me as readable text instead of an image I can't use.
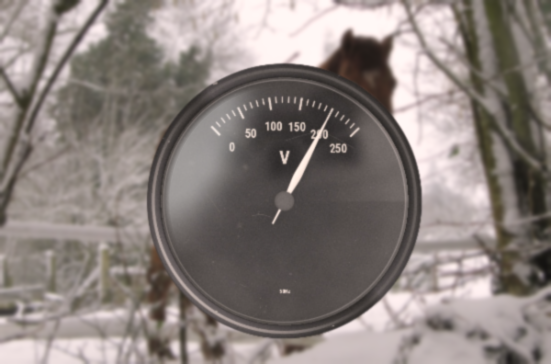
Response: 200 V
